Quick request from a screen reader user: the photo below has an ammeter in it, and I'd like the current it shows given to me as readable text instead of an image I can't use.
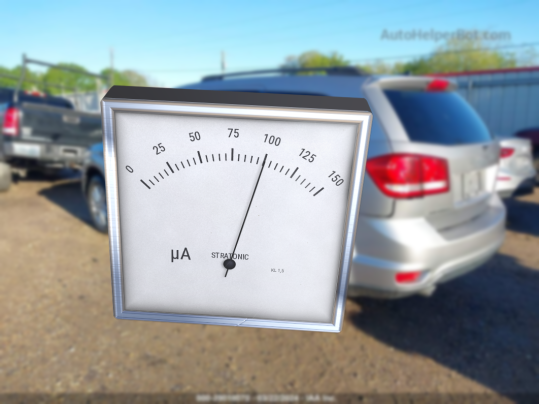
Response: 100 µA
